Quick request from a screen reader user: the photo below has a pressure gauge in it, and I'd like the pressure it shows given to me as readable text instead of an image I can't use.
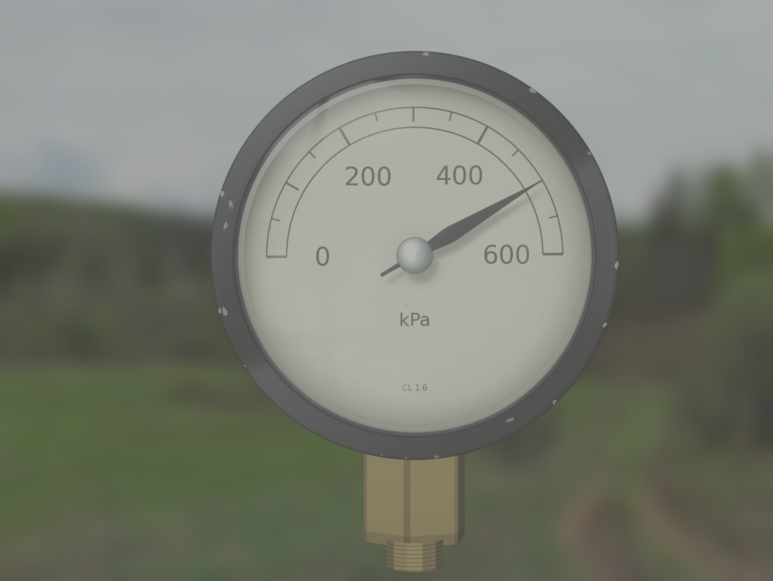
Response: 500 kPa
